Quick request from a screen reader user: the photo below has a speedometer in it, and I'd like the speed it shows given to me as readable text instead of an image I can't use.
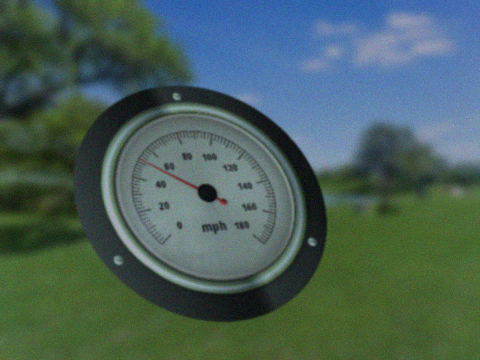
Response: 50 mph
